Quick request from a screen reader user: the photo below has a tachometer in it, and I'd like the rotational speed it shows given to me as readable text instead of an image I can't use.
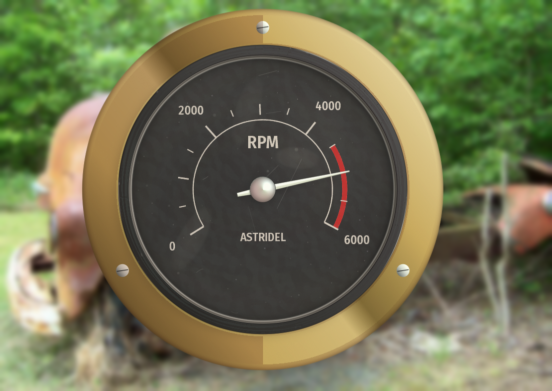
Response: 5000 rpm
